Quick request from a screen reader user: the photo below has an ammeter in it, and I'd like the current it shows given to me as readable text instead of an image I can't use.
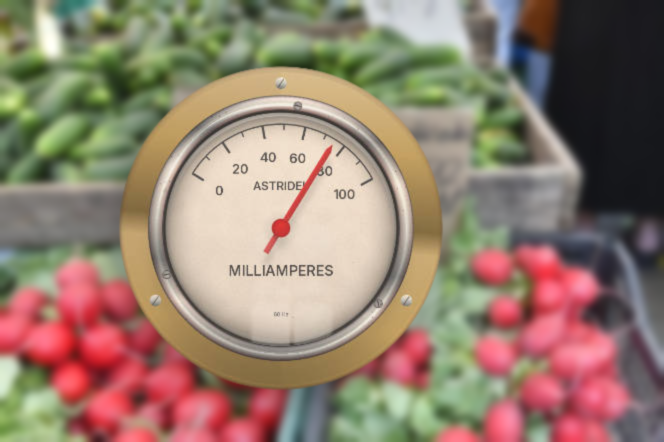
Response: 75 mA
